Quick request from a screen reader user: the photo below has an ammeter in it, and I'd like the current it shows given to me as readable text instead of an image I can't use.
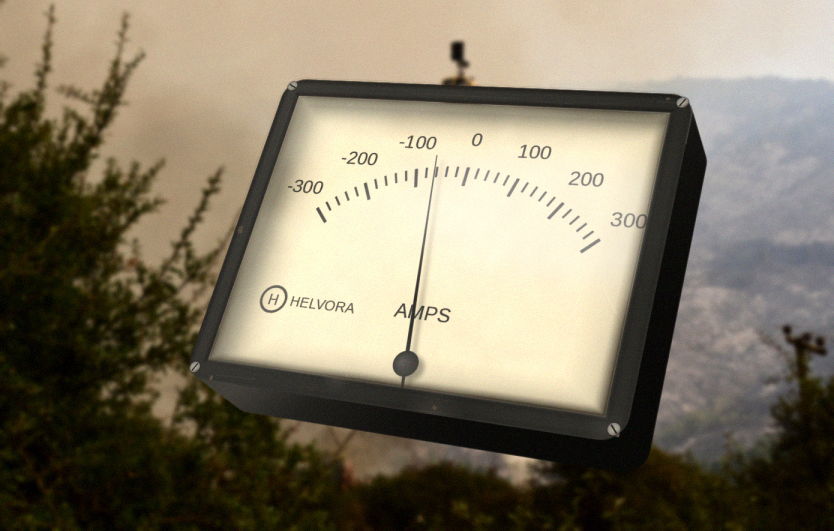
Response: -60 A
